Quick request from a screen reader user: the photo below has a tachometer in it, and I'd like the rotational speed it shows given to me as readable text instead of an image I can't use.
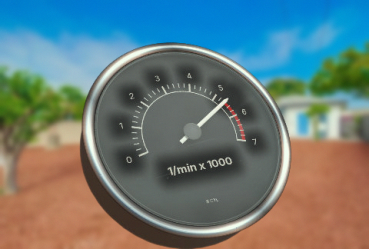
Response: 5400 rpm
